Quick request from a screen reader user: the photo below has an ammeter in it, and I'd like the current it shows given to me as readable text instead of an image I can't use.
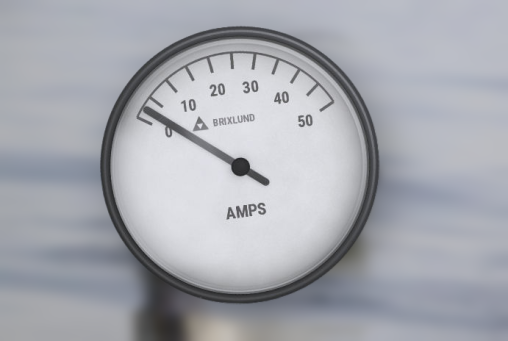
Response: 2.5 A
